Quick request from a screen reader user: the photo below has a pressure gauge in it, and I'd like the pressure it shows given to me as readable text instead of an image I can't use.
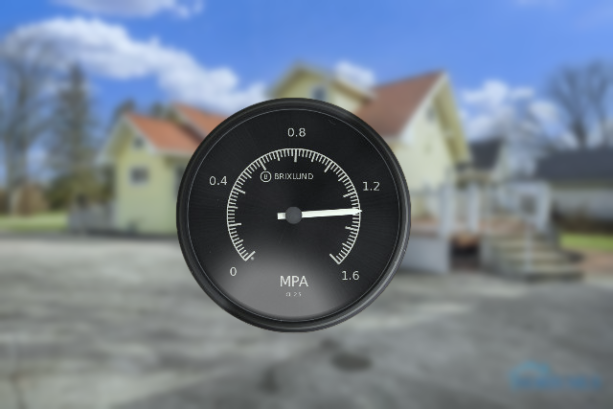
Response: 1.3 MPa
